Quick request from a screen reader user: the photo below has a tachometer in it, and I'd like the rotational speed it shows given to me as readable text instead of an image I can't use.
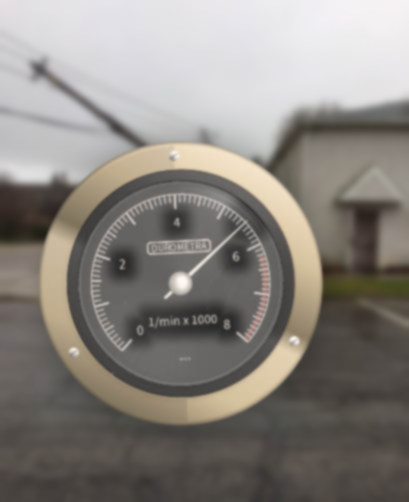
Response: 5500 rpm
